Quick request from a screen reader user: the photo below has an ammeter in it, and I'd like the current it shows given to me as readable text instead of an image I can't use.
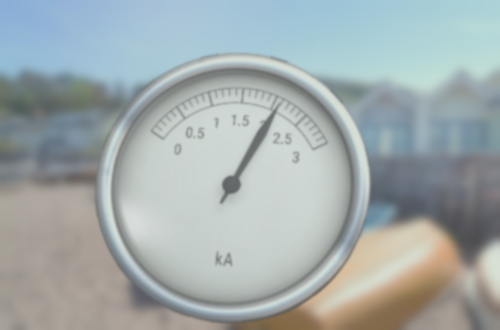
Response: 2.1 kA
